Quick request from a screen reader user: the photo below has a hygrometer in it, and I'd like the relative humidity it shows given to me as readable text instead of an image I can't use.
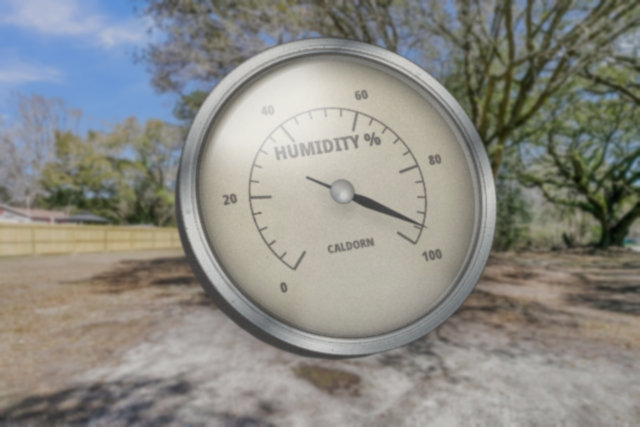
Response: 96 %
